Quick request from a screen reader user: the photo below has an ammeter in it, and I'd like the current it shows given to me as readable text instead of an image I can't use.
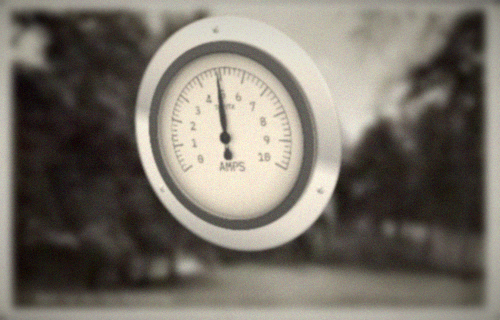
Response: 5 A
